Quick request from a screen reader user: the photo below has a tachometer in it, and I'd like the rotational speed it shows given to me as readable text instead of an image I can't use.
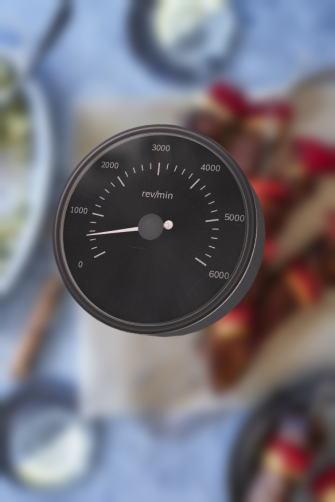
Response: 500 rpm
